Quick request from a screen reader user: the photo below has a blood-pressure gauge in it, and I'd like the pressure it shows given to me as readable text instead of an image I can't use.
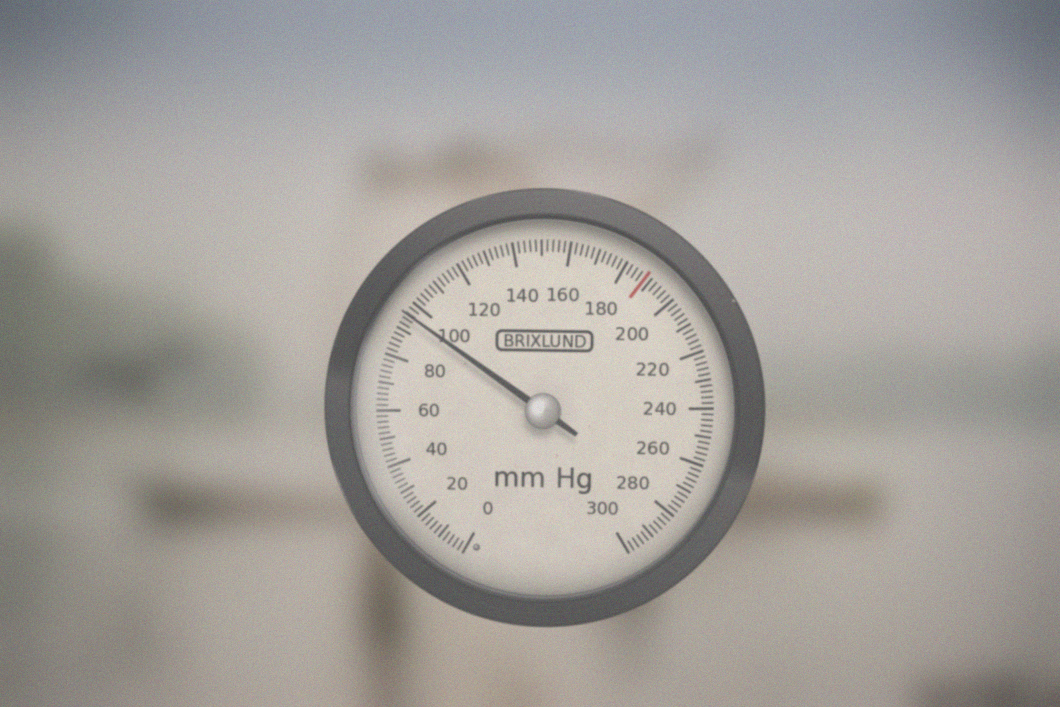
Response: 96 mmHg
